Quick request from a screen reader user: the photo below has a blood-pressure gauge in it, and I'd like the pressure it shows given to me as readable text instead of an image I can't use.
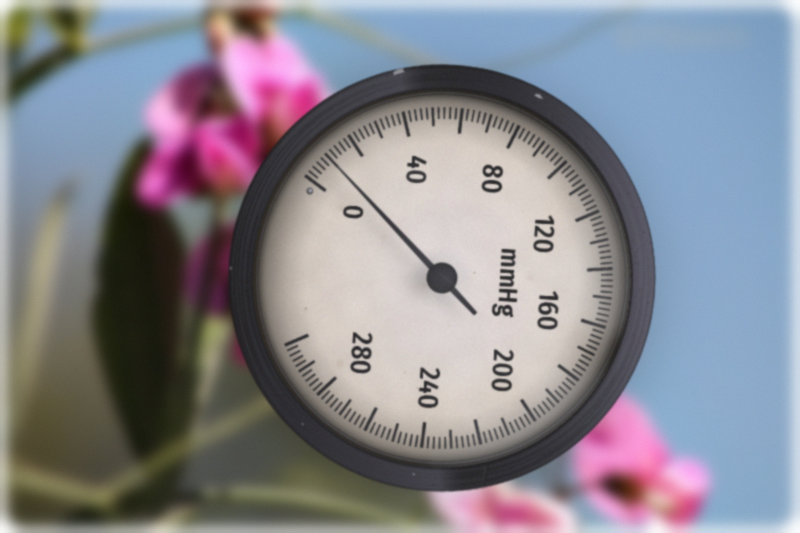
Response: 10 mmHg
